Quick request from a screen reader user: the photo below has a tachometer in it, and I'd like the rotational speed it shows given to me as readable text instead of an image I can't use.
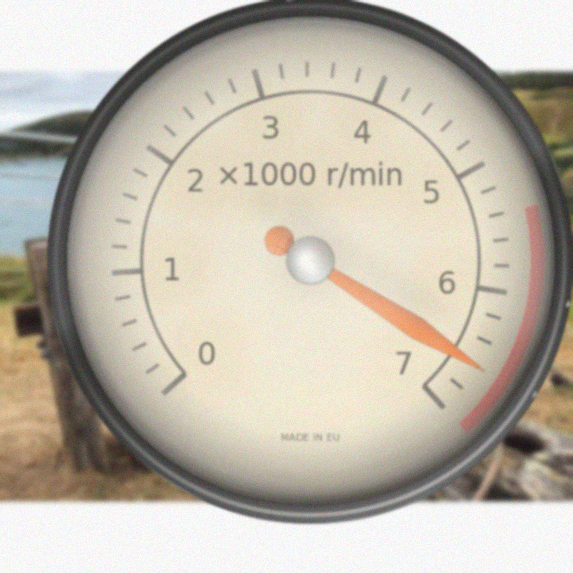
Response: 6600 rpm
